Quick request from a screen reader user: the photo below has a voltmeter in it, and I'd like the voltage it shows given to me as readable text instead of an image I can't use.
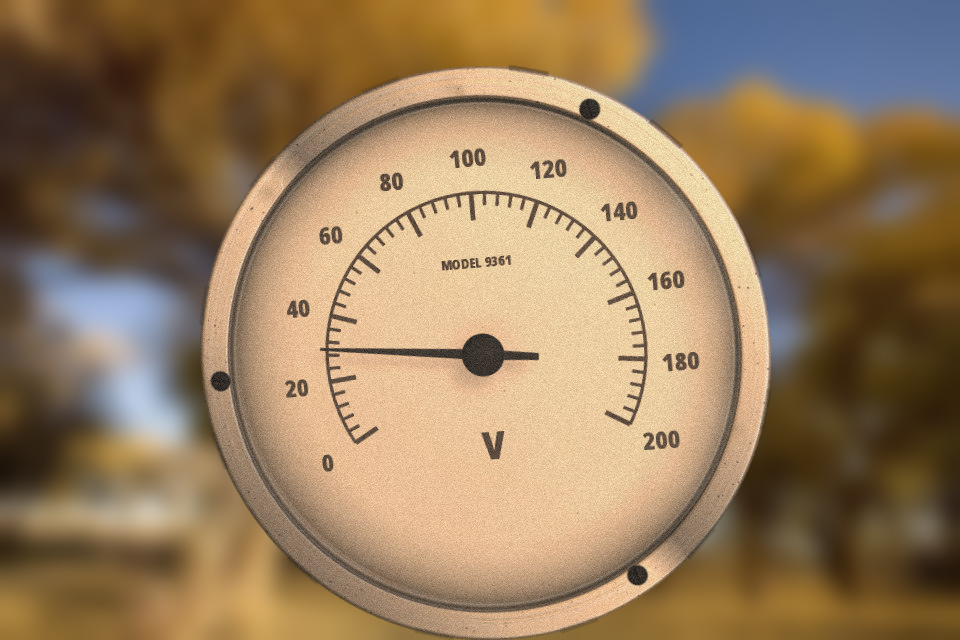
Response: 30 V
